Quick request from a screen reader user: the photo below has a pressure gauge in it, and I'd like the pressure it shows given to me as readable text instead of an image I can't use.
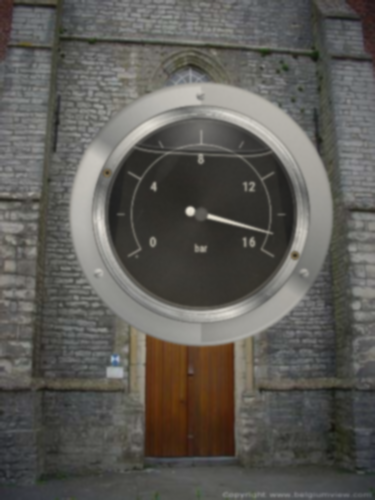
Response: 15 bar
